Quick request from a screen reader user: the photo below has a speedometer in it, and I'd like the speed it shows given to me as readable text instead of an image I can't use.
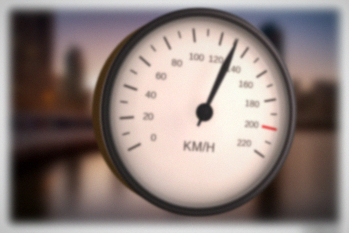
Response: 130 km/h
